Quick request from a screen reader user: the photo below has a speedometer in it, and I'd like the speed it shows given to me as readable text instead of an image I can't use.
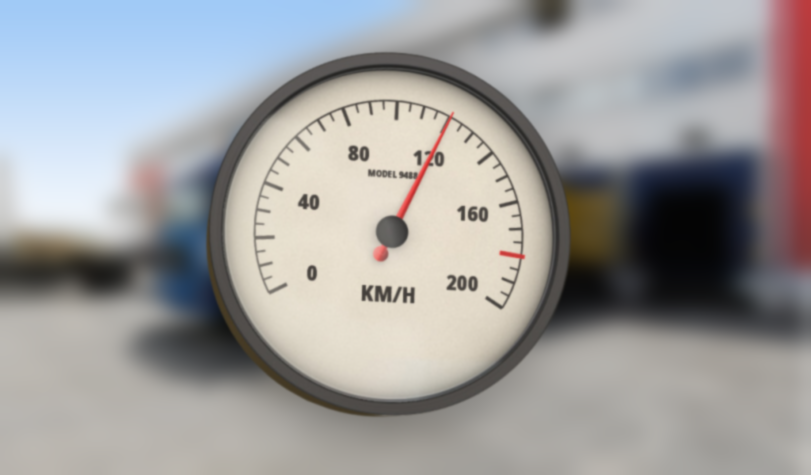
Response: 120 km/h
